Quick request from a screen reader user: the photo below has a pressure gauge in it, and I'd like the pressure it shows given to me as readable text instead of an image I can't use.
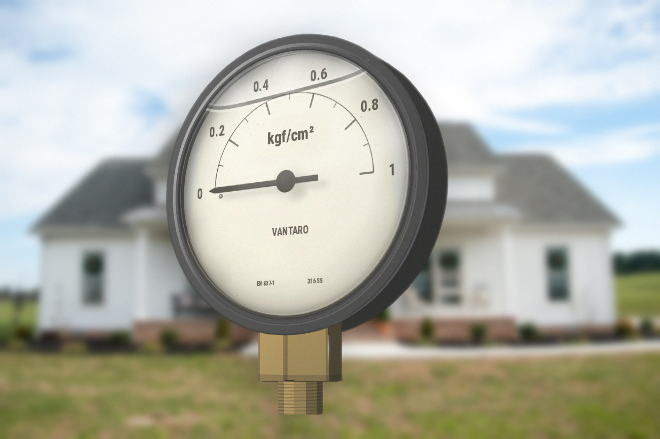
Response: 0 kg/cm²
